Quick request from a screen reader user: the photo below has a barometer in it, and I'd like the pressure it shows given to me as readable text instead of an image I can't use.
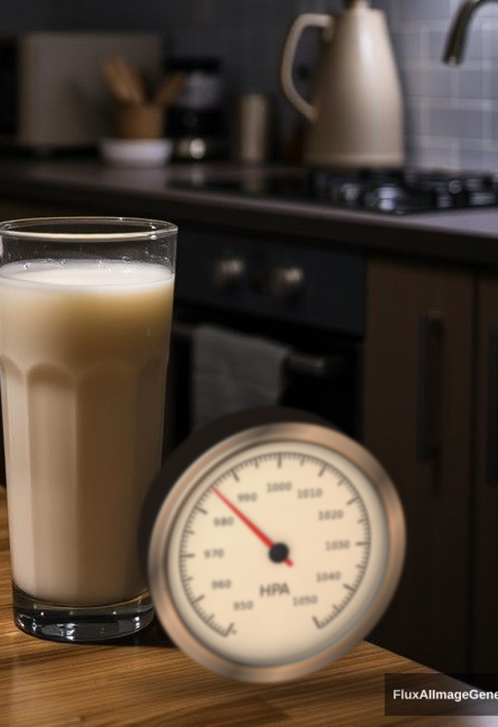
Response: 985 hPa
